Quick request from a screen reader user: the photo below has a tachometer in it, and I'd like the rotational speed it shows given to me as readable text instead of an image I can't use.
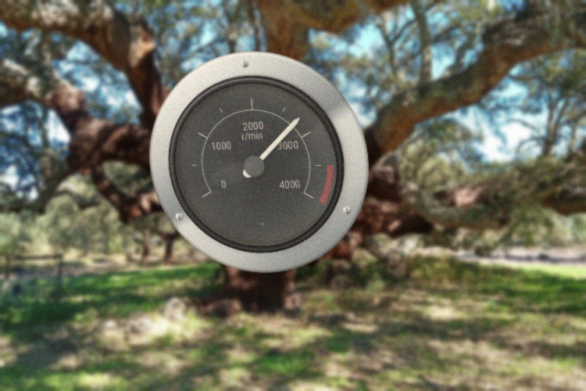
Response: 2750 rpm
